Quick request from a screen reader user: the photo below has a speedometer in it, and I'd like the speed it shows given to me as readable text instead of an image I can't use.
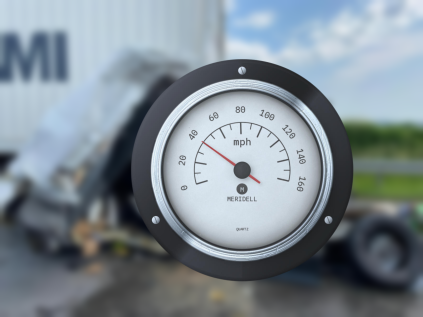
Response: 40 mph
